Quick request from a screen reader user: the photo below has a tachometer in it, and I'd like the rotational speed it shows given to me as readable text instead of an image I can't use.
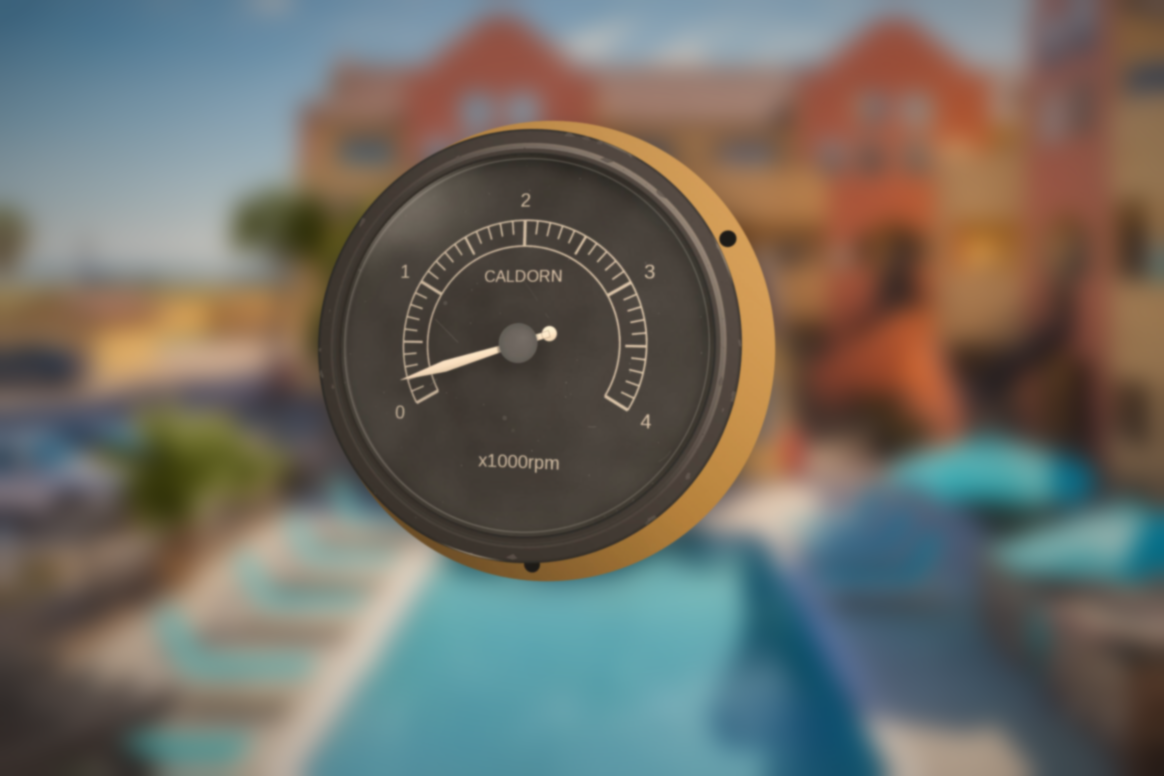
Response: 200 rpm
